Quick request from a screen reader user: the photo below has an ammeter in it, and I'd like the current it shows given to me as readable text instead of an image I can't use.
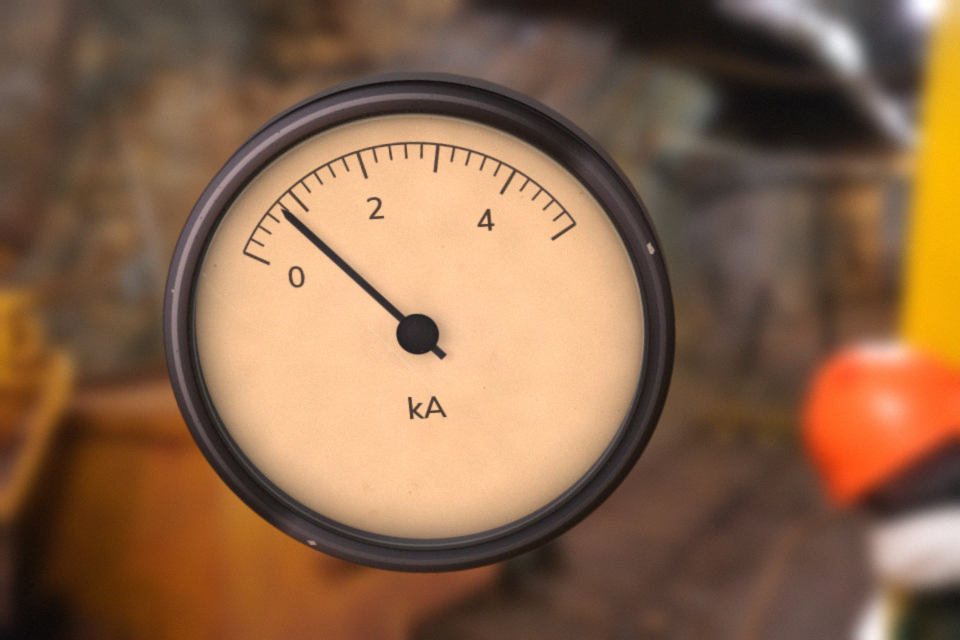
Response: 0.8 kA
